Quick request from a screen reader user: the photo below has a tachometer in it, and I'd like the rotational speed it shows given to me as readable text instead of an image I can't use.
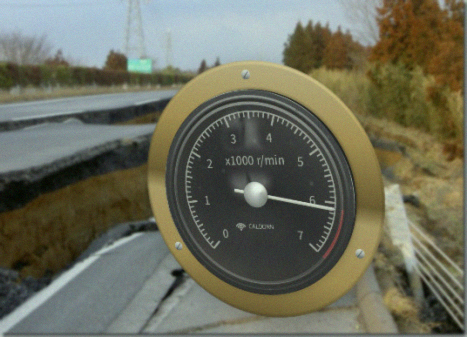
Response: 6100 rpm
